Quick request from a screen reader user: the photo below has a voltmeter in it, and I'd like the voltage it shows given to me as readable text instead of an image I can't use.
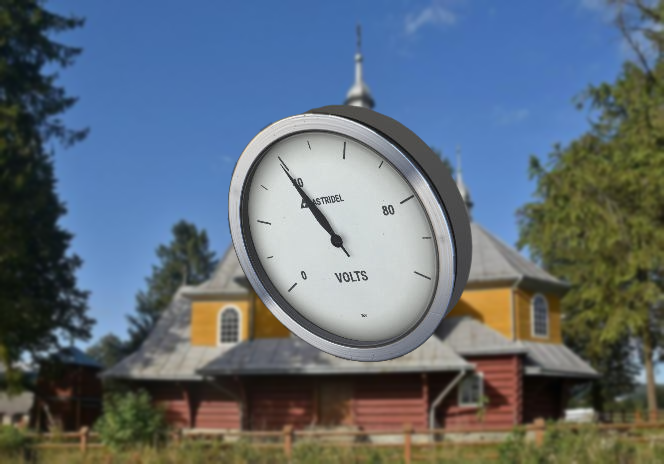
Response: 40 V
